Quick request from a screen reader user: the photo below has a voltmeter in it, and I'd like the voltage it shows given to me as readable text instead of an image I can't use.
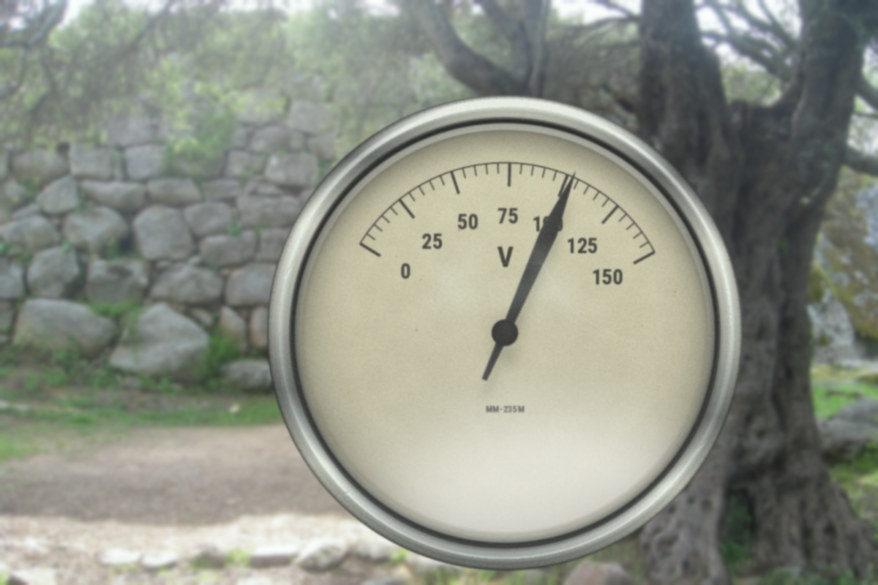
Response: 102.5 V
